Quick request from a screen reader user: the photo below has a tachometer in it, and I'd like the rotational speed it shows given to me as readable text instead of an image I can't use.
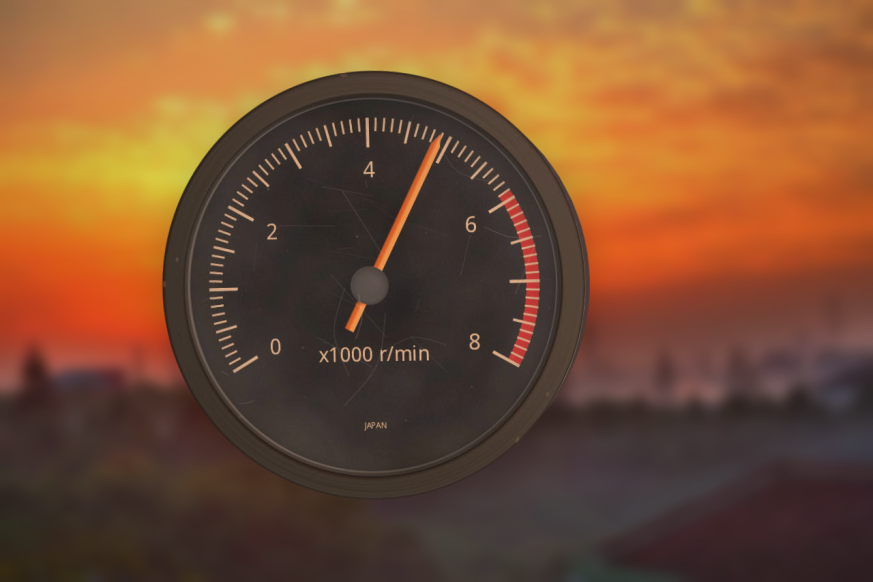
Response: 4900 rpm
